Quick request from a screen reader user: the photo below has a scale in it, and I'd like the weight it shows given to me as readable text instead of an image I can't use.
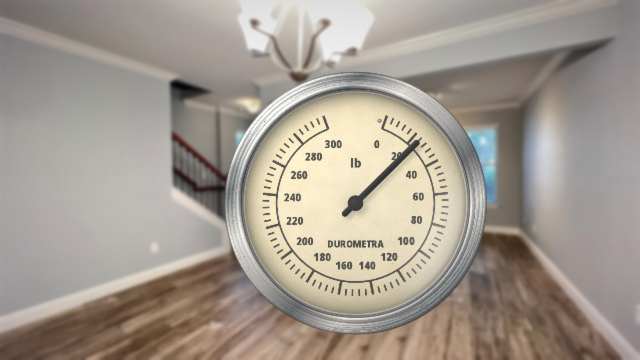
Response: 24 lb
